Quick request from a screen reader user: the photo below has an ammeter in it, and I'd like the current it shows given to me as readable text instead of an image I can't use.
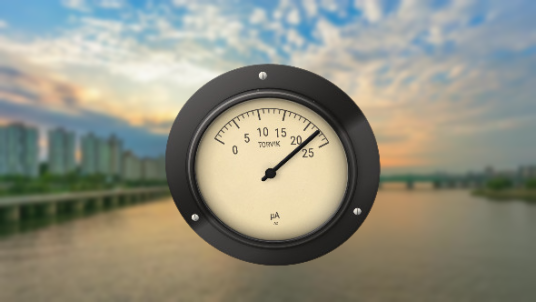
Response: 22 µA
